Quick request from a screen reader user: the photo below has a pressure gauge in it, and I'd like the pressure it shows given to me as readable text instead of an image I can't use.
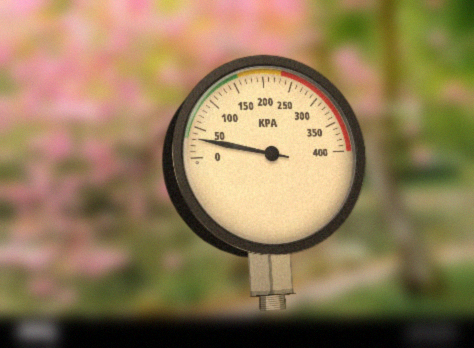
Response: 30 kPa
